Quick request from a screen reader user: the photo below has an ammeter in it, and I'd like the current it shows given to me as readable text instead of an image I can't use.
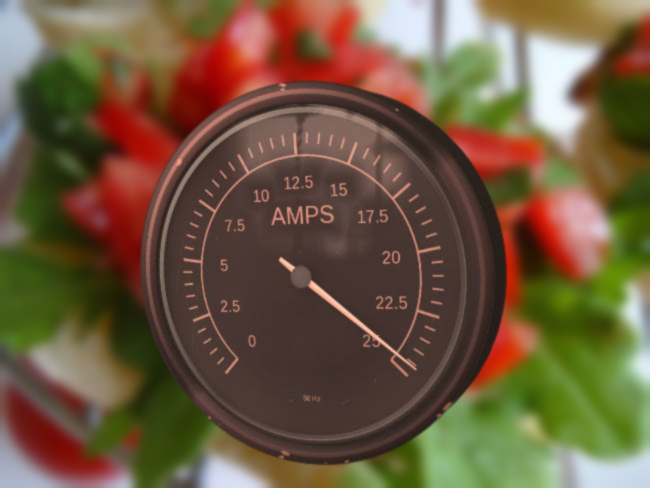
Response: 24.5 A
